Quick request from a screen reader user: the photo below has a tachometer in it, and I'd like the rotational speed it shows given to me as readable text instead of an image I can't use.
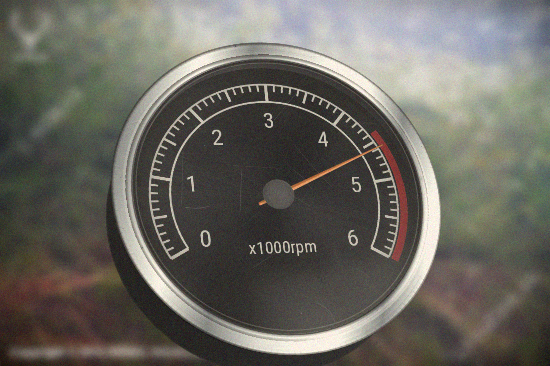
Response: 4600 rpm
